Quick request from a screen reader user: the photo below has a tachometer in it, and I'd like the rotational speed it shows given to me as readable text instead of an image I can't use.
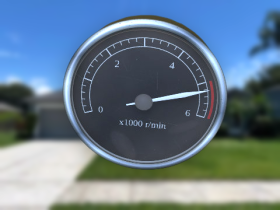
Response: 5200 rpm
